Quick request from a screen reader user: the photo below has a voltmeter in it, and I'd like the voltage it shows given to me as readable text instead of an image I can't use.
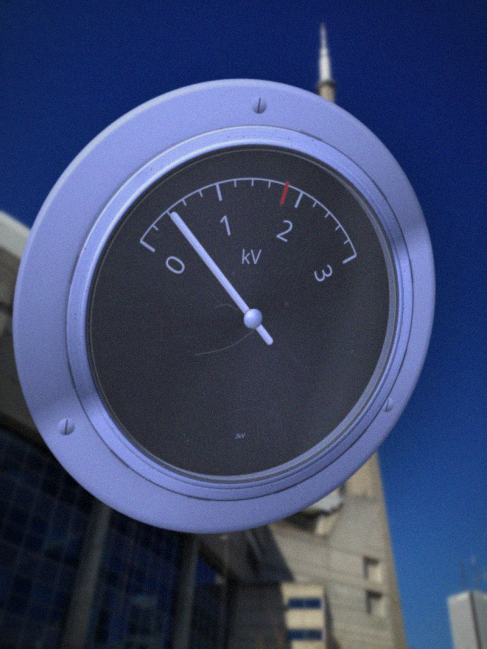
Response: 0.4 kV
